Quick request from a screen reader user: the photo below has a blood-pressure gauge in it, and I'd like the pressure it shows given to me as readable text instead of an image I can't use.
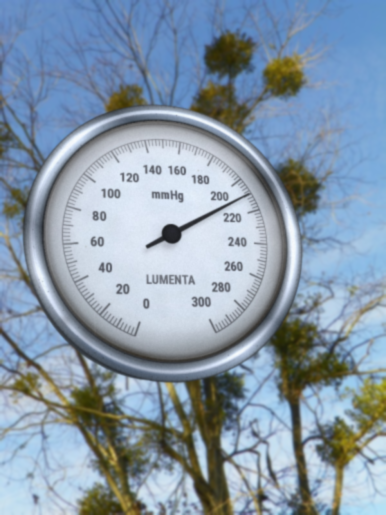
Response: 210 mmHg
